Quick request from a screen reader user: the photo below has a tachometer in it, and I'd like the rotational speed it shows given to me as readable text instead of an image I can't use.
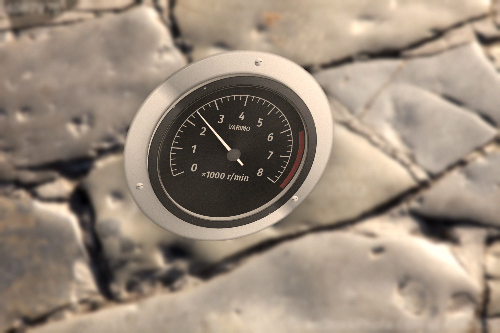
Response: 2400 rpm
